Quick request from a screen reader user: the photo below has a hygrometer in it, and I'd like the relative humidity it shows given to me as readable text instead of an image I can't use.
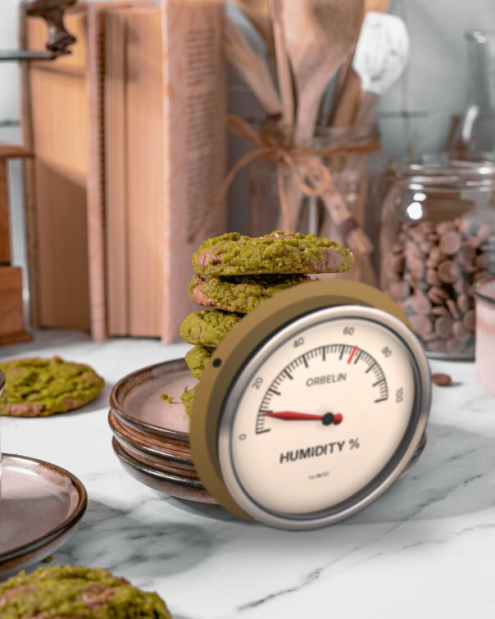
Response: 10 %
